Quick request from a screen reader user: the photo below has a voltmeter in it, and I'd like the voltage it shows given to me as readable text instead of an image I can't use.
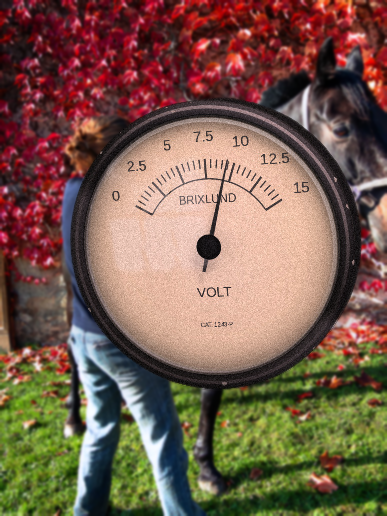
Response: 9.5 V
